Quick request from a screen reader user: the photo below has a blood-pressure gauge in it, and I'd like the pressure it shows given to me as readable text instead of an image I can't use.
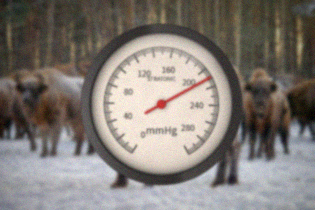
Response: 210 mmHg
